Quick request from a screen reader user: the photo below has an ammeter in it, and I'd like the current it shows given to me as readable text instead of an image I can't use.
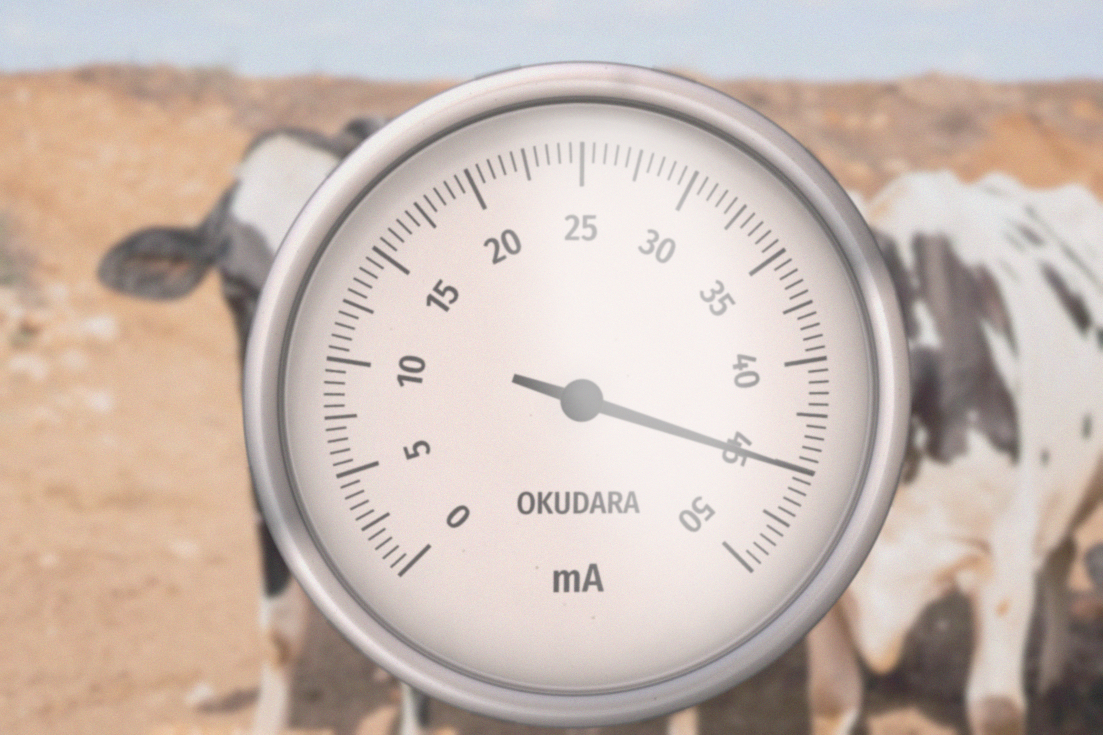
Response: 45 mA
